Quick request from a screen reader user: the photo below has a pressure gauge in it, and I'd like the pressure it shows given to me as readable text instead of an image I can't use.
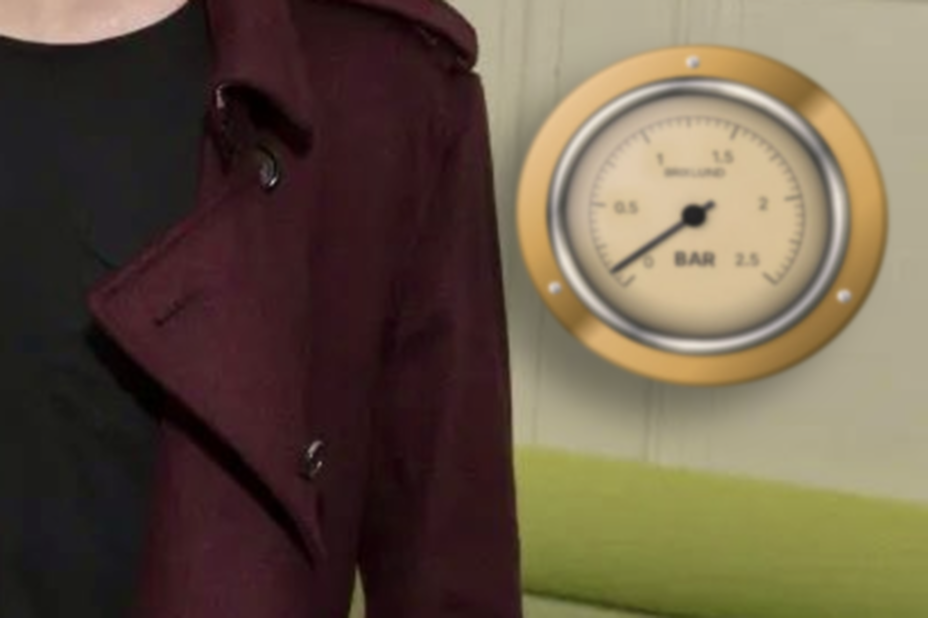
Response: 0.1 bar
